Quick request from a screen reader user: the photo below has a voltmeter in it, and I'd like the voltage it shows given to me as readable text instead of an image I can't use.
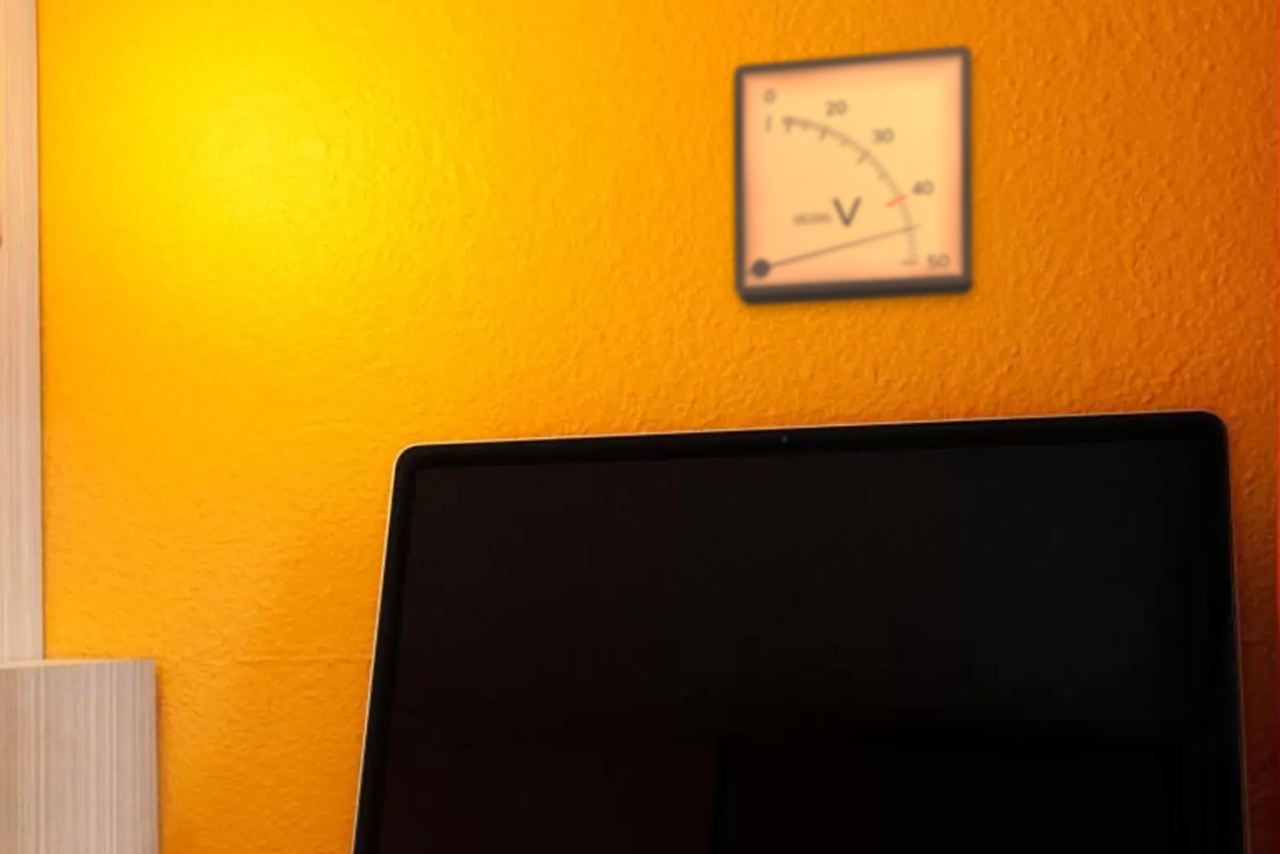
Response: 45 V
